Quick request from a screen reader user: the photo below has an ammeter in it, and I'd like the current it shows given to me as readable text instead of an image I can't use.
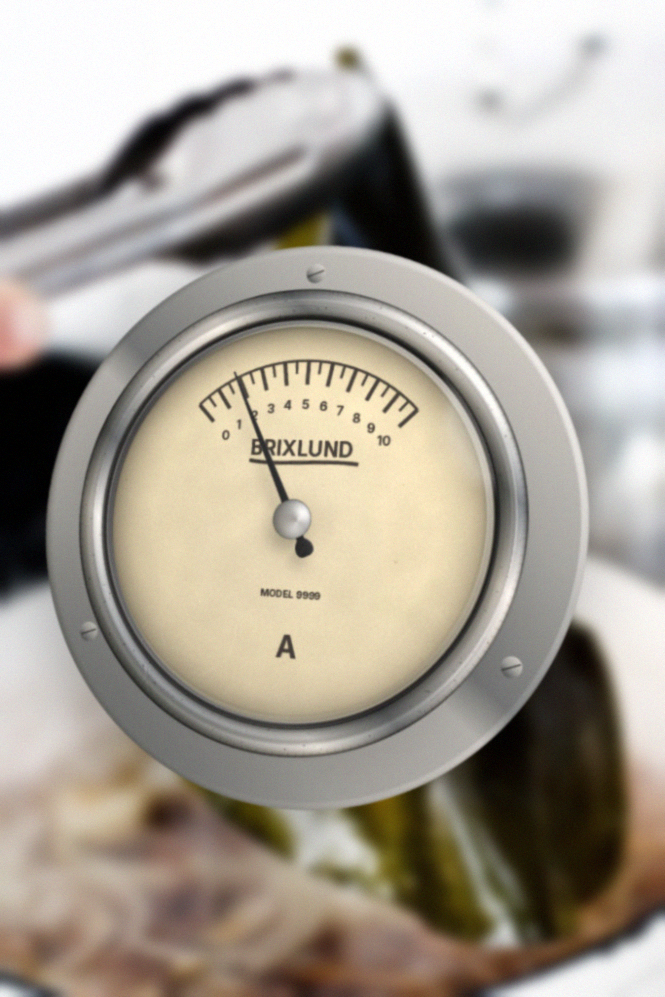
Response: 2 A
